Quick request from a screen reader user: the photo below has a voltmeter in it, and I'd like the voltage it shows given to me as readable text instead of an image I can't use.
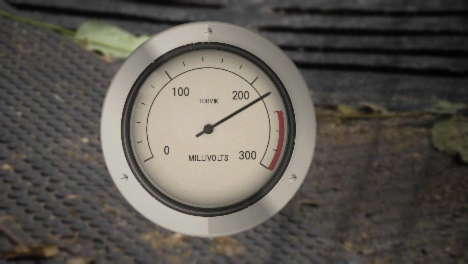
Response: 220 mV
